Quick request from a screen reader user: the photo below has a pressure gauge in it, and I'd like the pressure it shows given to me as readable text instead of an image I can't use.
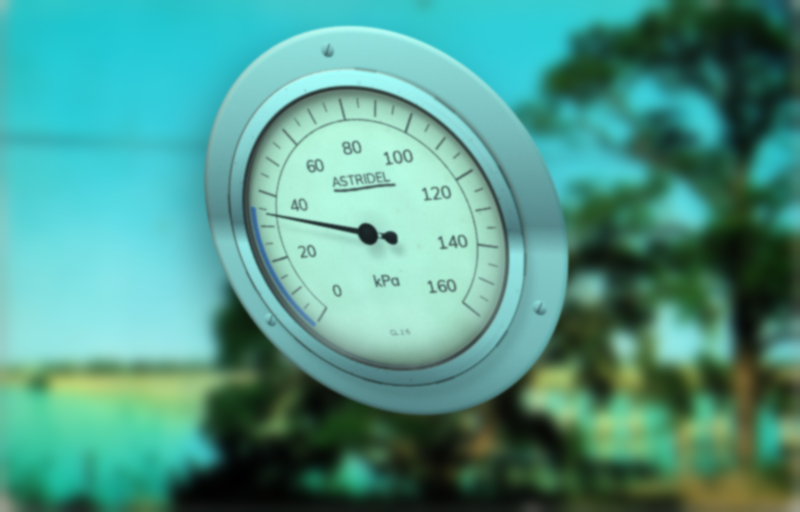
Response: 35 kPa
